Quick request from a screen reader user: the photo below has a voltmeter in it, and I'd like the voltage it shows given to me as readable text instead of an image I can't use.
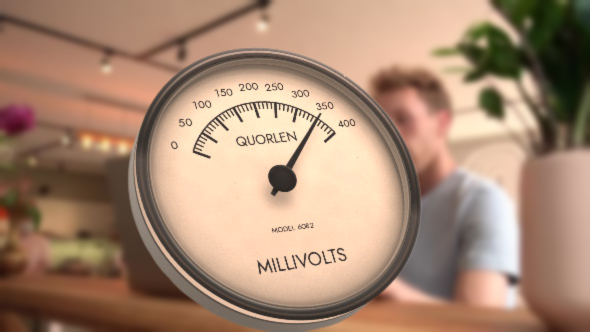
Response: 350 mV
